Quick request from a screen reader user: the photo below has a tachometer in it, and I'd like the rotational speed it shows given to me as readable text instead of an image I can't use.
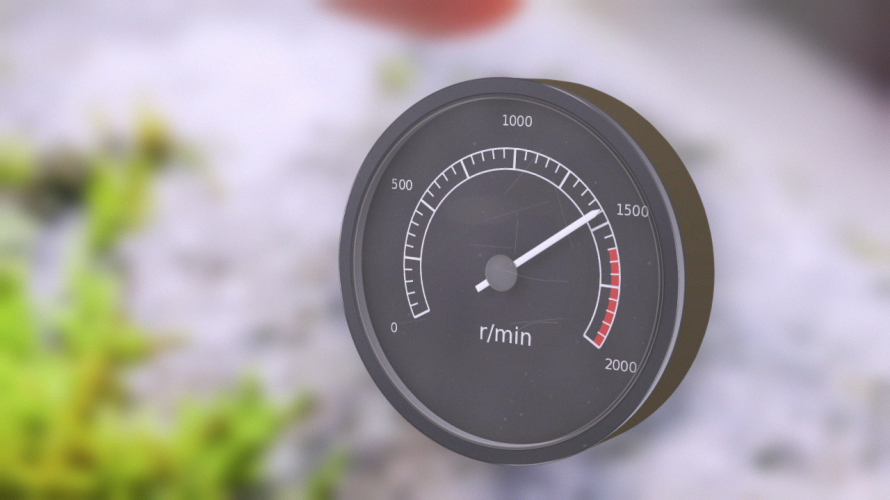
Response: 1450 rpm
